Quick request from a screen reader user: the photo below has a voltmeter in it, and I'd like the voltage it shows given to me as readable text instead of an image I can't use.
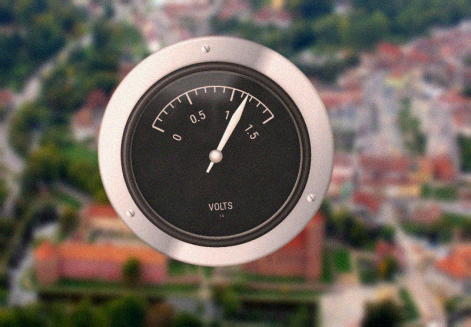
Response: 1.15 V
